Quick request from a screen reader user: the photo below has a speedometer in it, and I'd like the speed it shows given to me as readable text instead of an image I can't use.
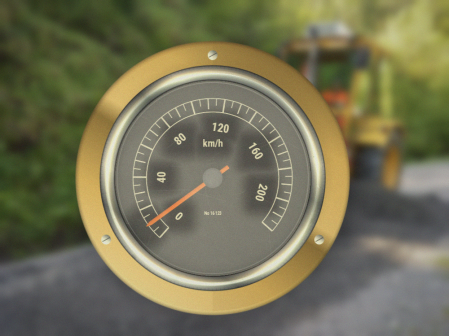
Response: 10 km/h
